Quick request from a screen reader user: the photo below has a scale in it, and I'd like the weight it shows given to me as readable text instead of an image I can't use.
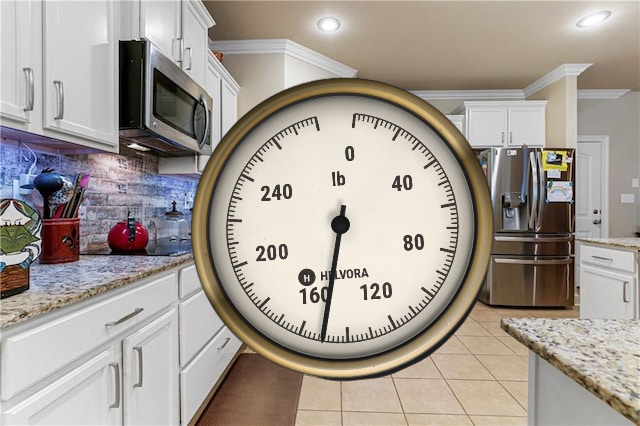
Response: 150 lb
